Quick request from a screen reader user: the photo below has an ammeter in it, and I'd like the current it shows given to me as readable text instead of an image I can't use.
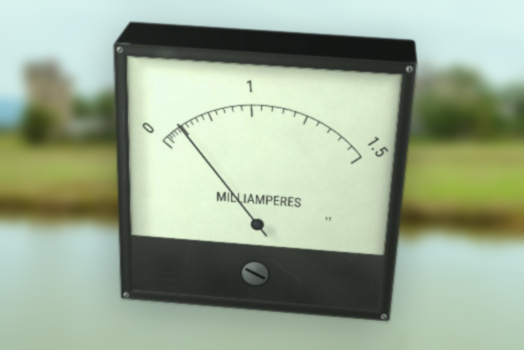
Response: 0.5 mA
